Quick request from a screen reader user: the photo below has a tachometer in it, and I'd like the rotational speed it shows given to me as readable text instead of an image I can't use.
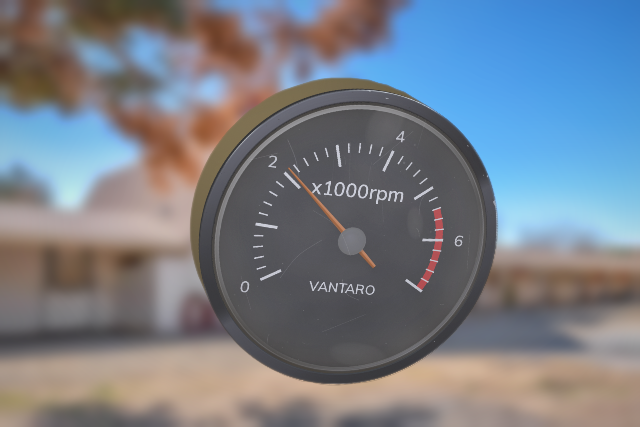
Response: 2100 rpm
